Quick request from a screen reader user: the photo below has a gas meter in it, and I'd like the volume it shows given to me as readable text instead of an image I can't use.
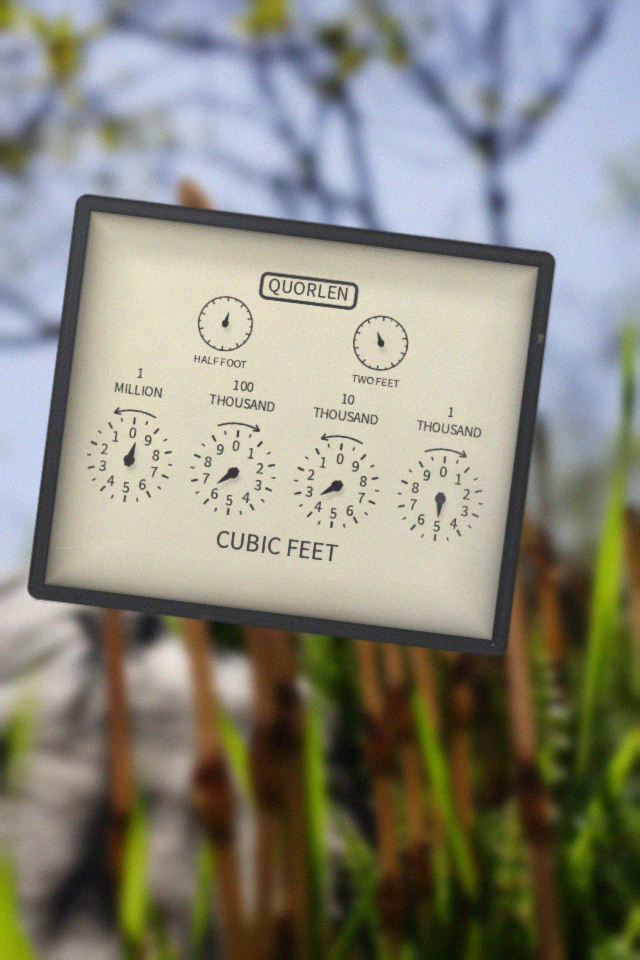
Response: 963500 ft³
